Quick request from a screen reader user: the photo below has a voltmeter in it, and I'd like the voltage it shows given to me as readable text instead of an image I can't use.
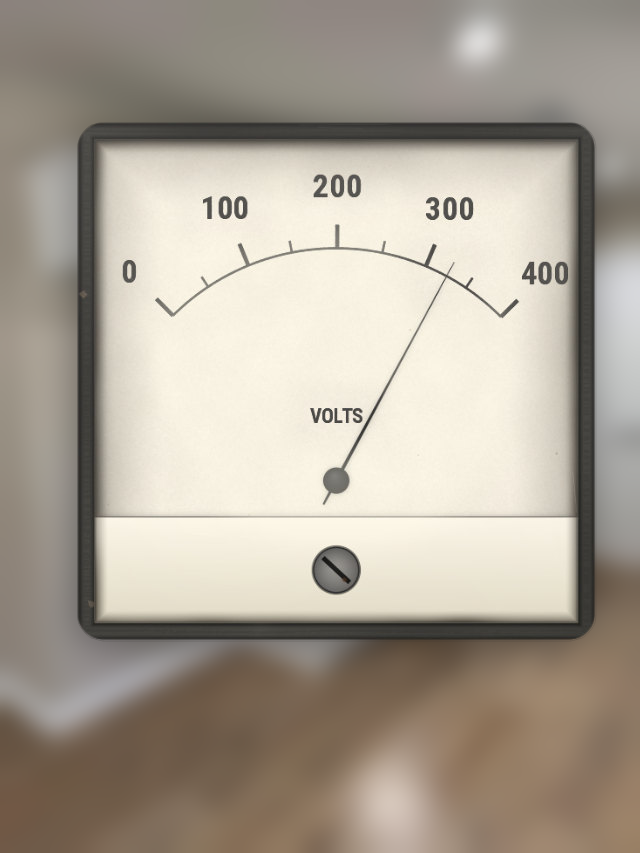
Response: 325 V
